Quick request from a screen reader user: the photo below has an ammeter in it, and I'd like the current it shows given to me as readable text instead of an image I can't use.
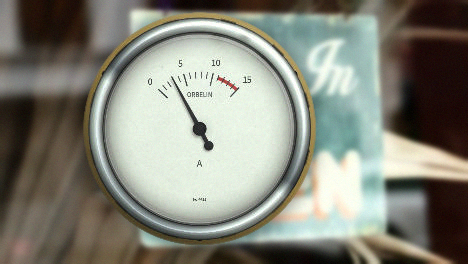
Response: 3 A
